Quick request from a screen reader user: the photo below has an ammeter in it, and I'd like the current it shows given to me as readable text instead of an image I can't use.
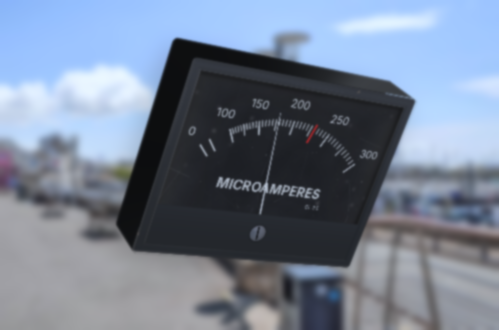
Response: 175 µA
